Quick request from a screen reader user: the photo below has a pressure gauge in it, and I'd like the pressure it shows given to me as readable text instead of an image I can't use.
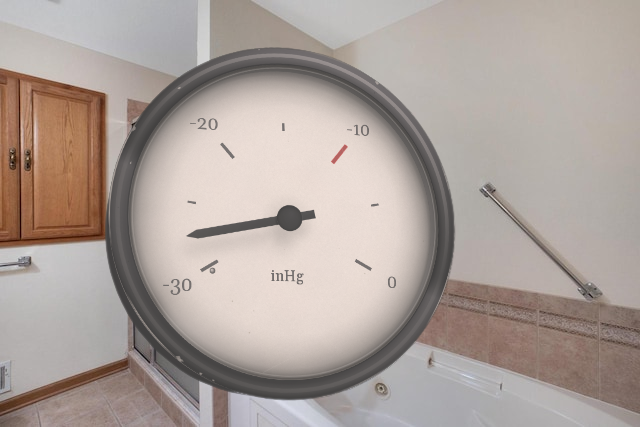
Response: -27.5 inHg
